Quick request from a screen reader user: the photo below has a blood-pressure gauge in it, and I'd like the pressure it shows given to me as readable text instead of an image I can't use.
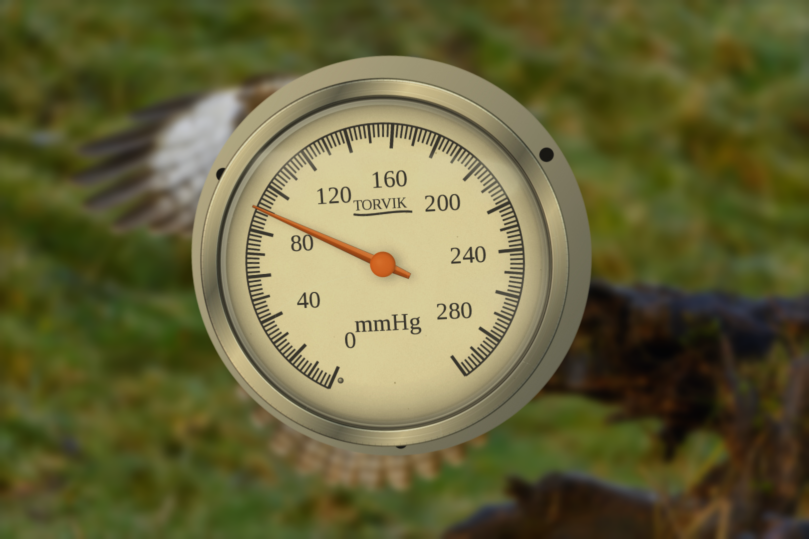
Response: 90 mmHg
